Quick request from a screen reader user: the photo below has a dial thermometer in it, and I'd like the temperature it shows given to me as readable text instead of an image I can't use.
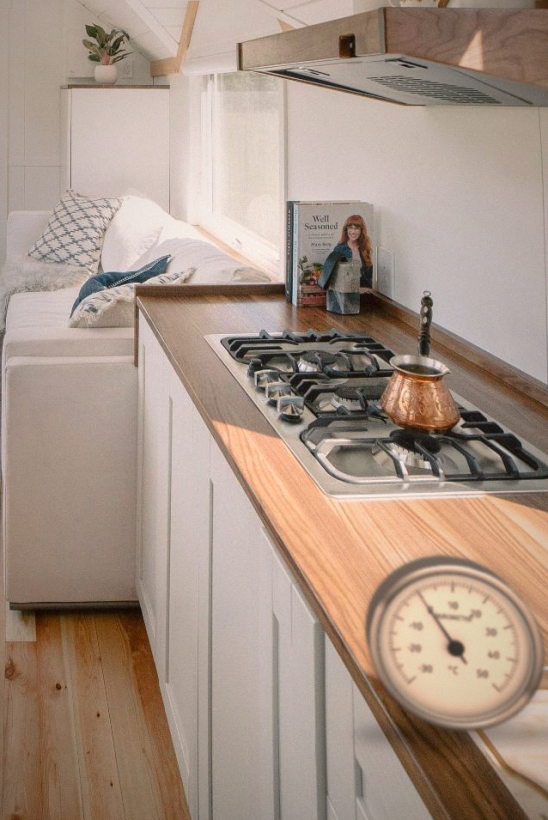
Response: 0 °C
